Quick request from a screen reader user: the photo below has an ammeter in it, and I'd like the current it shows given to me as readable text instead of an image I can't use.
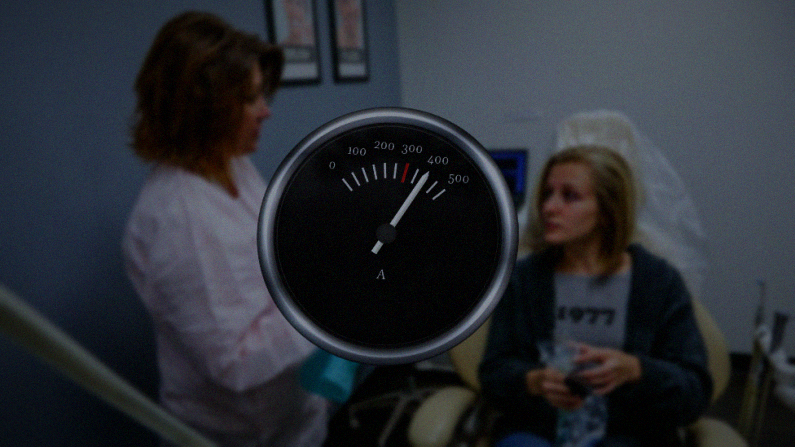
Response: 400 A
